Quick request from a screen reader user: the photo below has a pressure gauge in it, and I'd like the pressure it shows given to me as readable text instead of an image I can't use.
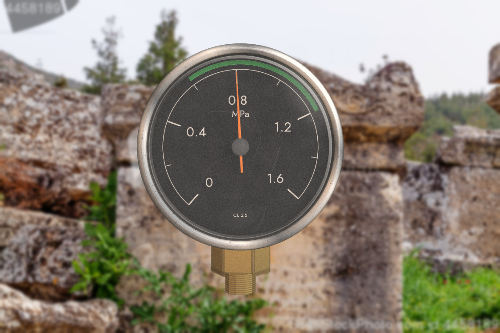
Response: 0.8 MPa
